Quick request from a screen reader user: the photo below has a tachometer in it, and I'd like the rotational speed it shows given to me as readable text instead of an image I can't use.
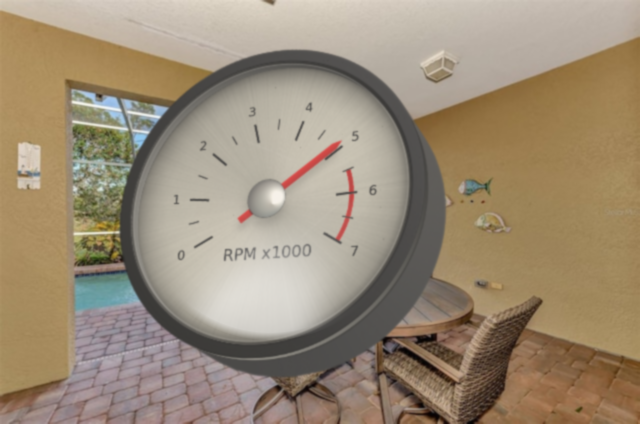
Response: 5000 rpm
